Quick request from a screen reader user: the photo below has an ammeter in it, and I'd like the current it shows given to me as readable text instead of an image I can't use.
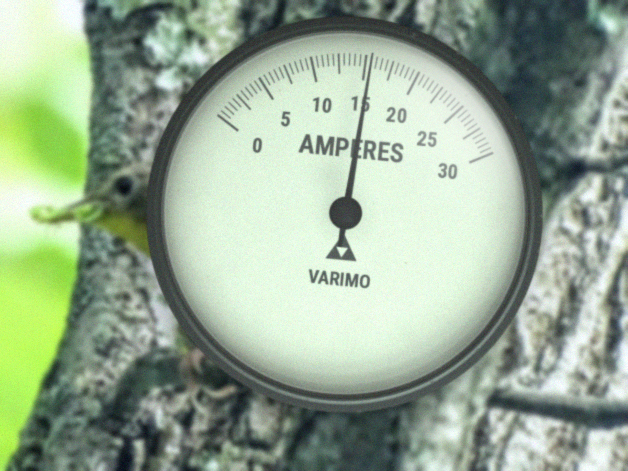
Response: 15.5 A
